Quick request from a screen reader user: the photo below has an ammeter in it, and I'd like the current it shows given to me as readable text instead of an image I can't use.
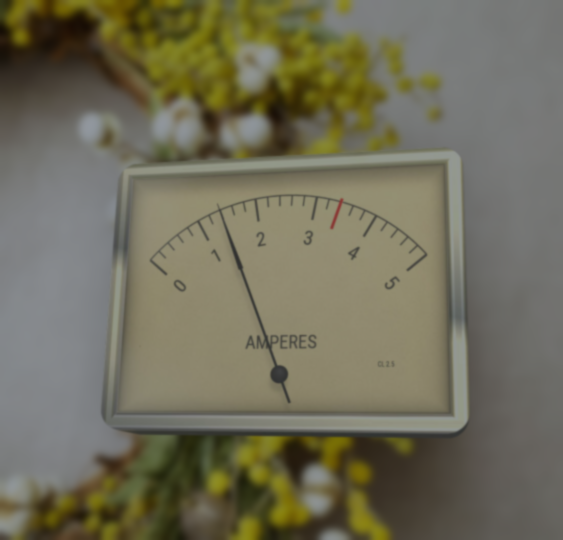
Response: 1.4 A
